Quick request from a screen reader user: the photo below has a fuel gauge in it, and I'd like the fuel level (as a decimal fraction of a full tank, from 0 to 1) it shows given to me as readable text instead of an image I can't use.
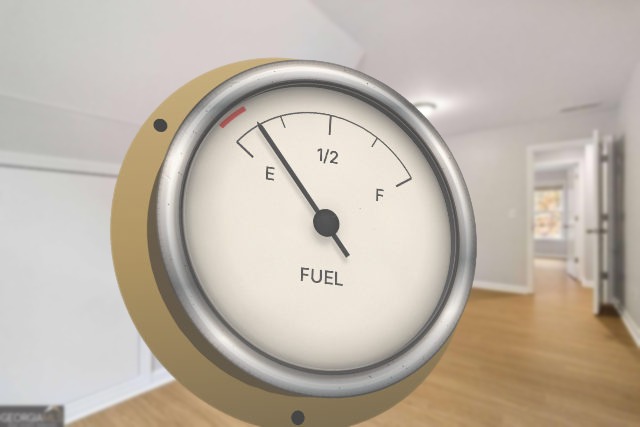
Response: 0.125
